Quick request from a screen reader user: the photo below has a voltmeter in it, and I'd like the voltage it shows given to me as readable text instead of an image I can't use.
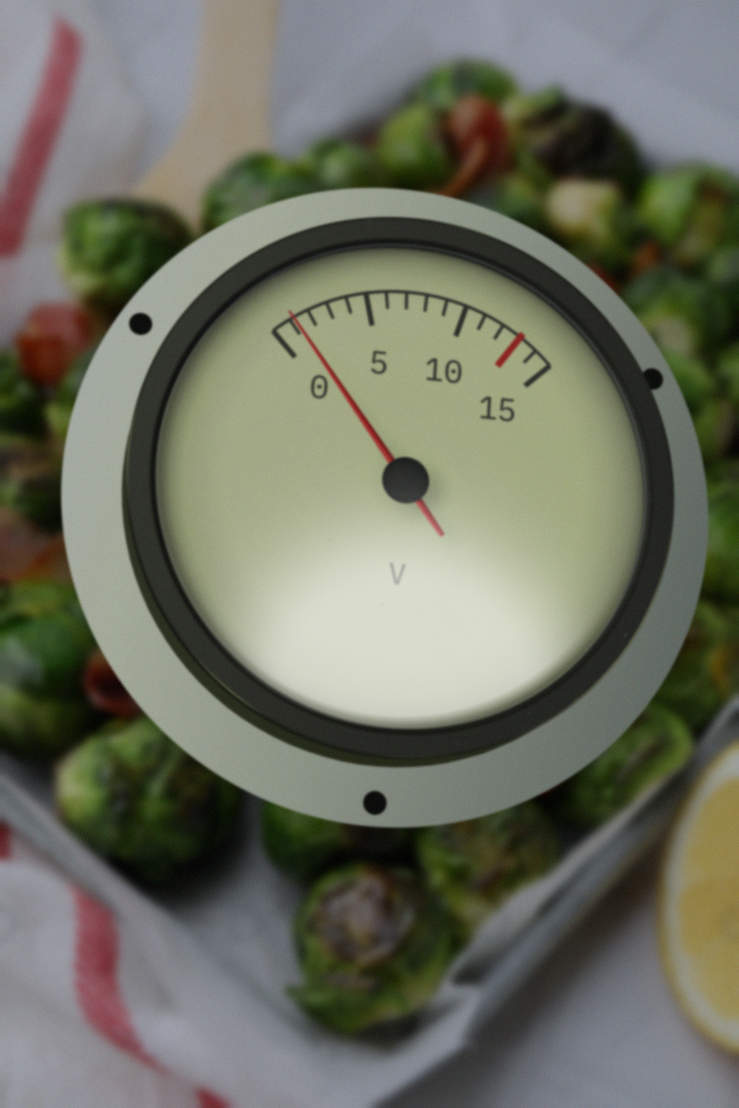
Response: 1 V
